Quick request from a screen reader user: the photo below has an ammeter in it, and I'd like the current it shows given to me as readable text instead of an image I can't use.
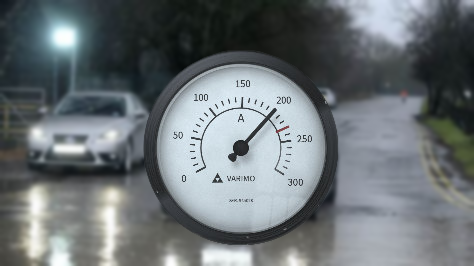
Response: 200 A
